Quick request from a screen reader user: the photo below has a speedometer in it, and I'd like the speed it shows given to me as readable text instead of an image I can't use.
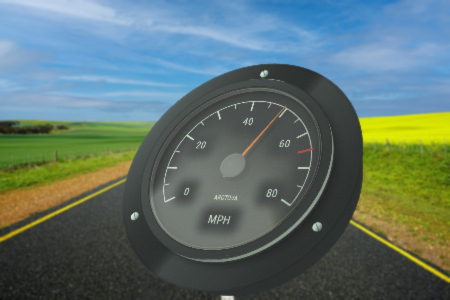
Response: 50 mph
